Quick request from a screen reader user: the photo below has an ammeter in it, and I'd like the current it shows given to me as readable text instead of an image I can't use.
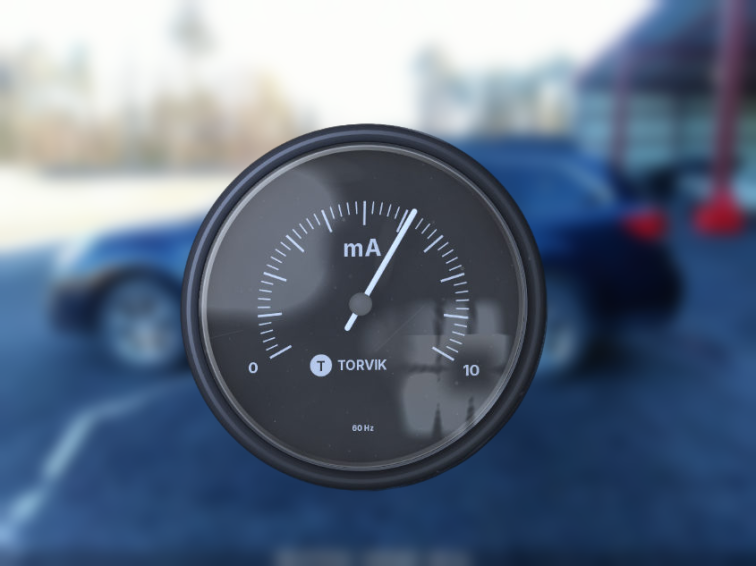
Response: 6.2 mA
